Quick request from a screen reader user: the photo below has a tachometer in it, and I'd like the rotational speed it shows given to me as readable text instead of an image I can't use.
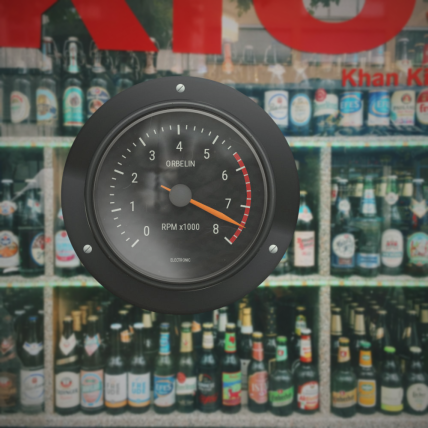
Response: 7500 rpm
